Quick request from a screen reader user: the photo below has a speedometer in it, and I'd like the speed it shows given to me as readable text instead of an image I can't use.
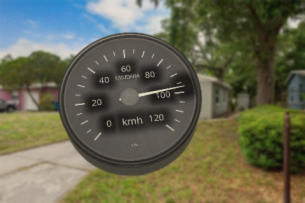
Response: 97.5 km/h
